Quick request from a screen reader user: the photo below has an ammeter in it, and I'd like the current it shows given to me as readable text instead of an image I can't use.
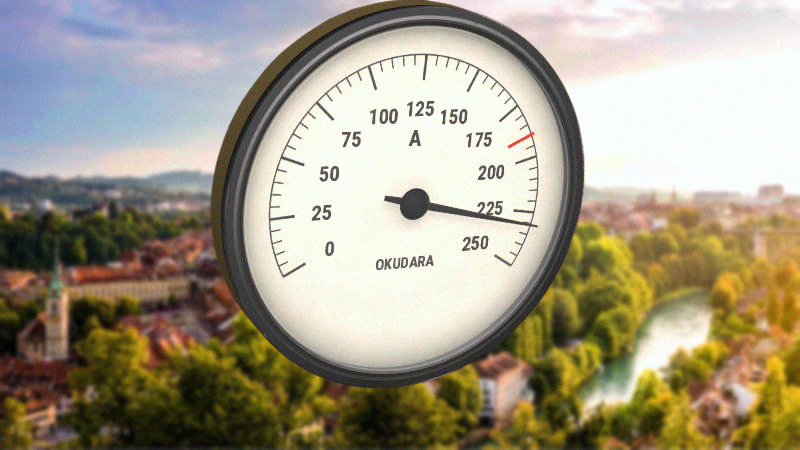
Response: 230 A
